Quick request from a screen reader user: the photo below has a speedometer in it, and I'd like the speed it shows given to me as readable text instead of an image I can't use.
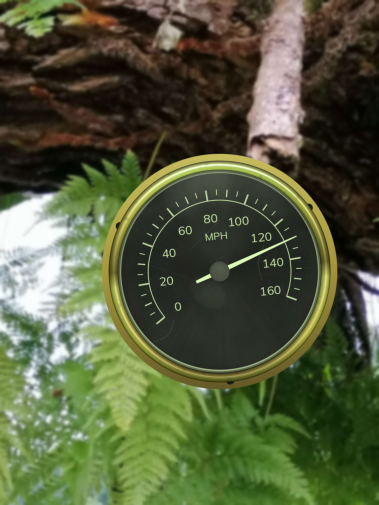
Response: 130 mph
